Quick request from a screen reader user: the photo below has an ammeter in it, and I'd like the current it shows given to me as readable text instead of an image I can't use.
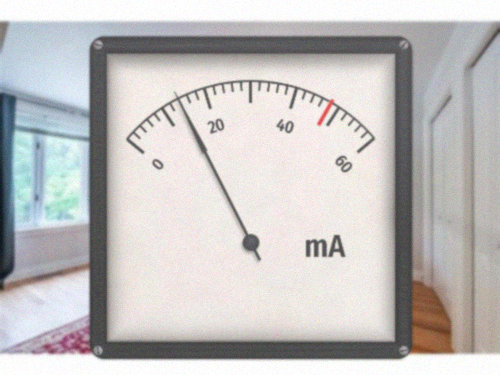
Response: 14 mA
